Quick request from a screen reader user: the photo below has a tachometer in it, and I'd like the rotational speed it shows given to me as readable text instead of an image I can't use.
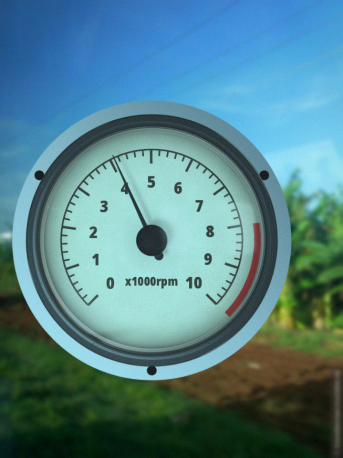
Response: 4100 rpm
